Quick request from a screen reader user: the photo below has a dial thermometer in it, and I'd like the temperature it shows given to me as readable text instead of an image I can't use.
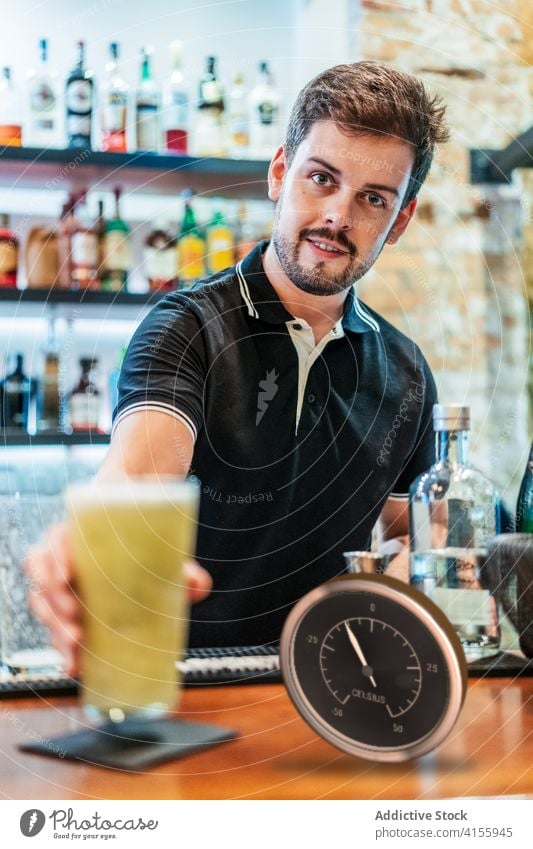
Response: -10 °C
